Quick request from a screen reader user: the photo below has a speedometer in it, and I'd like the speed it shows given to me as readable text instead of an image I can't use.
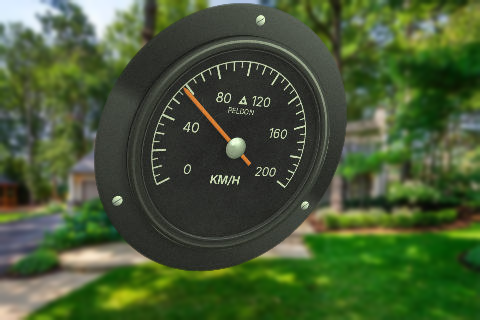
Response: 57.5 km/h
